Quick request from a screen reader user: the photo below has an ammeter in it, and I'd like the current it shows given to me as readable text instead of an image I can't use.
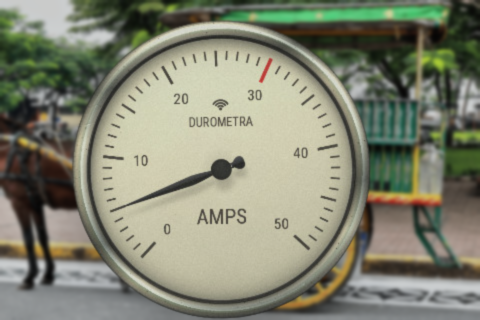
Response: 5 A
